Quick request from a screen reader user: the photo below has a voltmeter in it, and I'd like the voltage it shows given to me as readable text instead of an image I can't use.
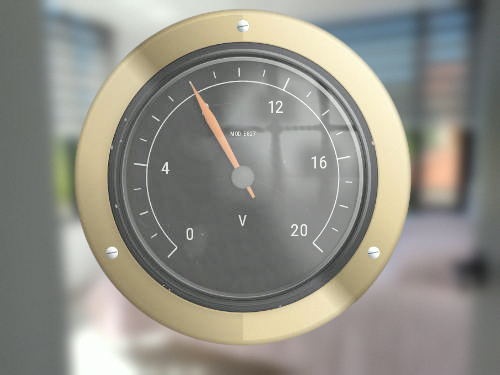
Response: 8 V
